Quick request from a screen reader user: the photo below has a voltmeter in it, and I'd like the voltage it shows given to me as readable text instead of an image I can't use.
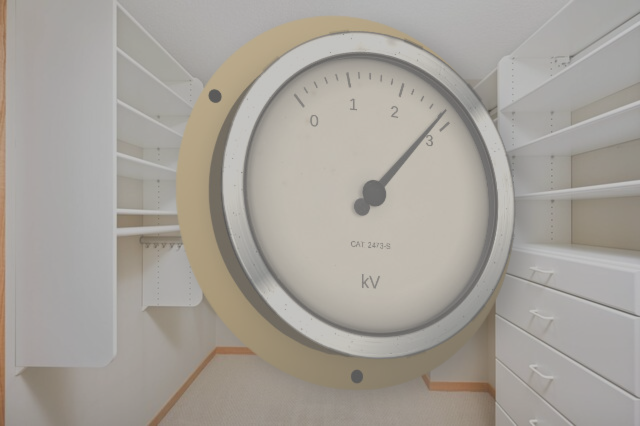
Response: 2.8 kV
